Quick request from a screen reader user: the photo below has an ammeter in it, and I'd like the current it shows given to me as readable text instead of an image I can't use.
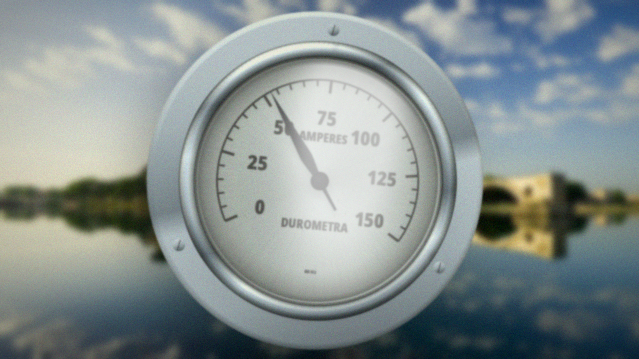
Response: 52.5 A
